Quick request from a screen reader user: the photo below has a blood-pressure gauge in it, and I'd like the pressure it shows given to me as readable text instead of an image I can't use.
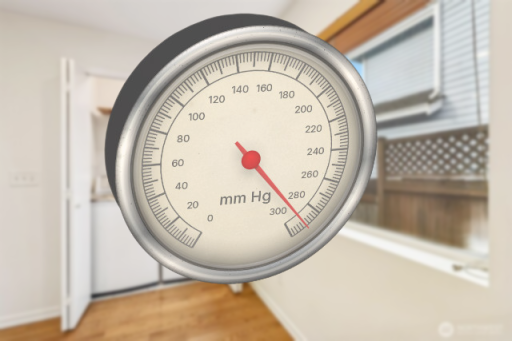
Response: 290 mmHg
